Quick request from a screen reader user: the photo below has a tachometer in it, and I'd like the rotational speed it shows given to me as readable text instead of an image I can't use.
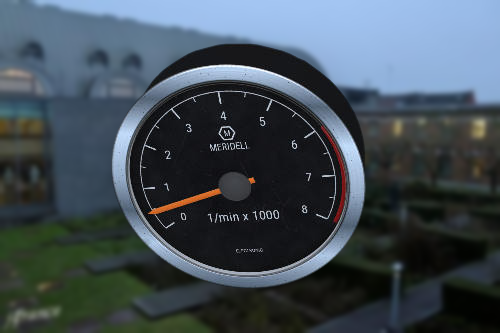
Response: 500 rpm
